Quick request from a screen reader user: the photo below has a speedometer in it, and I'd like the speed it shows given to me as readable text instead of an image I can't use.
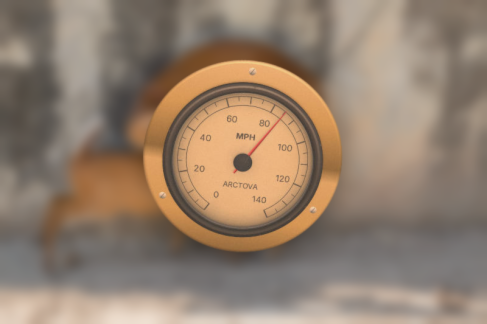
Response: 85 mph
